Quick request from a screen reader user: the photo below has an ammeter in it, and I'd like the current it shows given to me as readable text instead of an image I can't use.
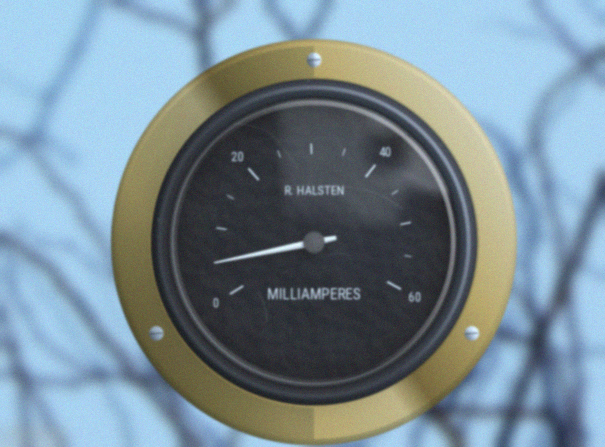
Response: 5 mA
